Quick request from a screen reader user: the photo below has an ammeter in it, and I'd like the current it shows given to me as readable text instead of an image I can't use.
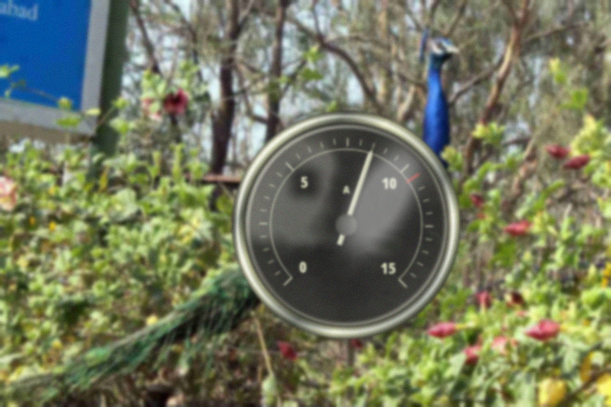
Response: 8.5 A
